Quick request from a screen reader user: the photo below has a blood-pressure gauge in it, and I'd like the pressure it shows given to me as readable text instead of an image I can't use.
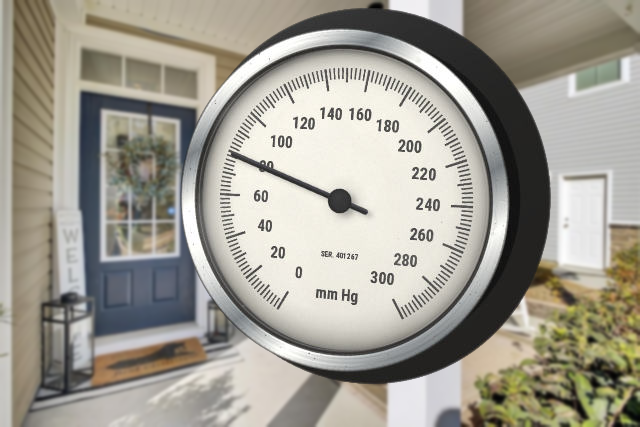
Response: 80 mmHg
